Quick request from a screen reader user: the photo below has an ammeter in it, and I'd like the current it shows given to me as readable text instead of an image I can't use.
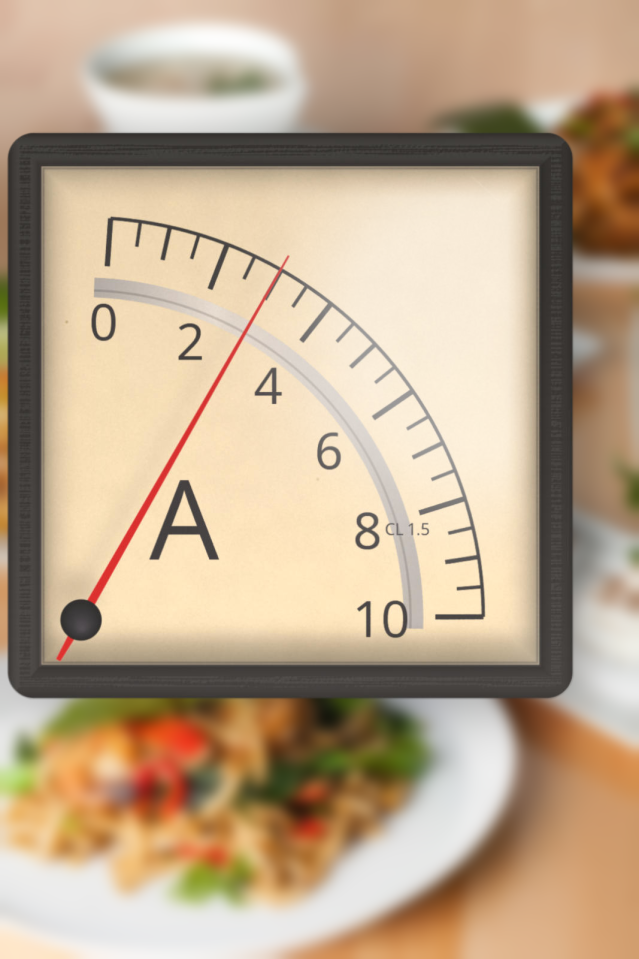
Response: 3 A
